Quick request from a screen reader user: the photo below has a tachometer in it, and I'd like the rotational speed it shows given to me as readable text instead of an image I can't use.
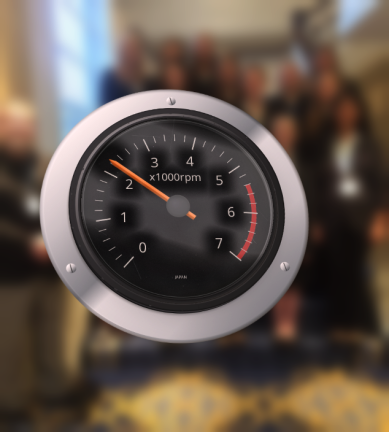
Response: 2200 rpm
